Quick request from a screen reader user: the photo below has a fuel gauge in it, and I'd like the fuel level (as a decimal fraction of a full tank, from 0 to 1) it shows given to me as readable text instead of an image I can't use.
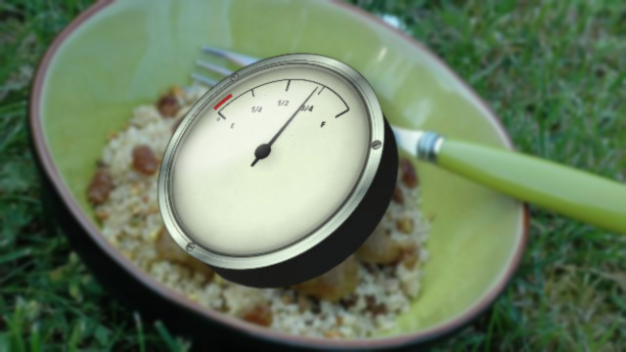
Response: 0.75
